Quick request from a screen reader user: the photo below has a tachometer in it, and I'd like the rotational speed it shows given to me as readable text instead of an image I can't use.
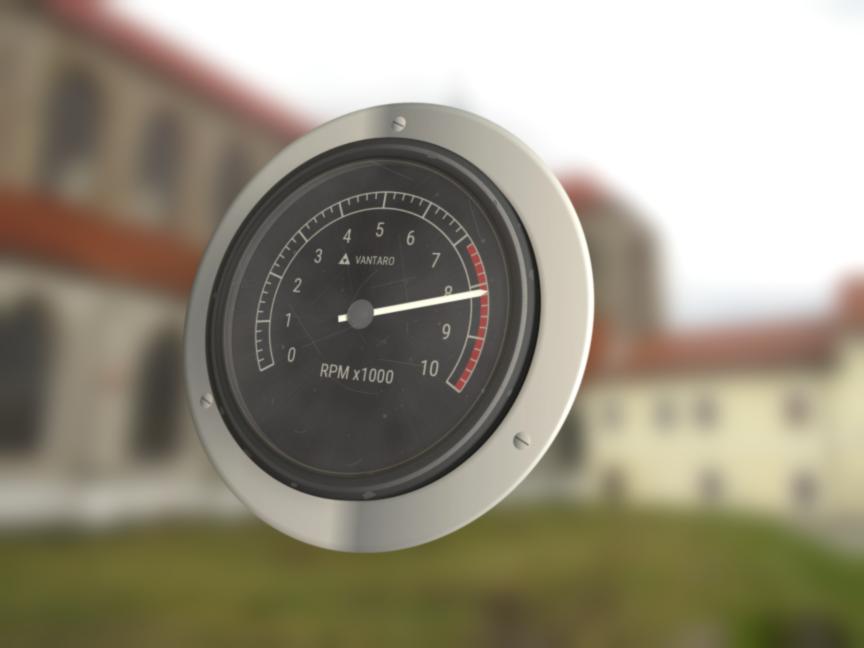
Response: 8200 rpm
